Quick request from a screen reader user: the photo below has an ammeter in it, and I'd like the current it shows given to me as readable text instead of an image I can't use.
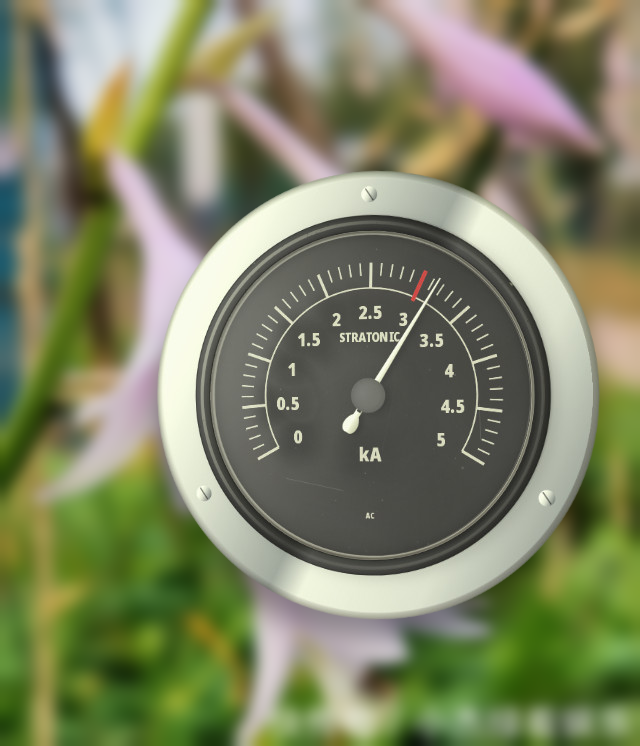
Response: 3.15 kA
